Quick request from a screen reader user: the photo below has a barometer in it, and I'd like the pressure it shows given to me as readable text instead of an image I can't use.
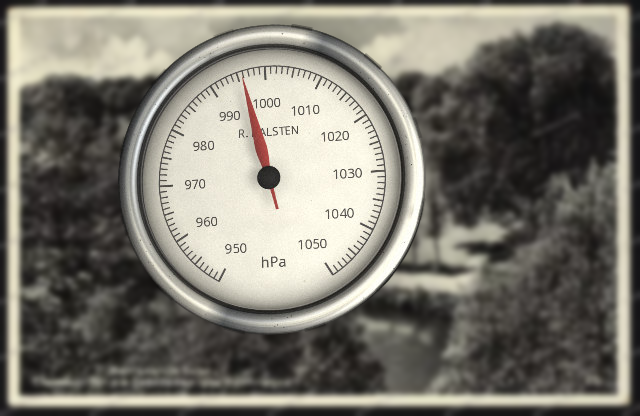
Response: 996 hPa
